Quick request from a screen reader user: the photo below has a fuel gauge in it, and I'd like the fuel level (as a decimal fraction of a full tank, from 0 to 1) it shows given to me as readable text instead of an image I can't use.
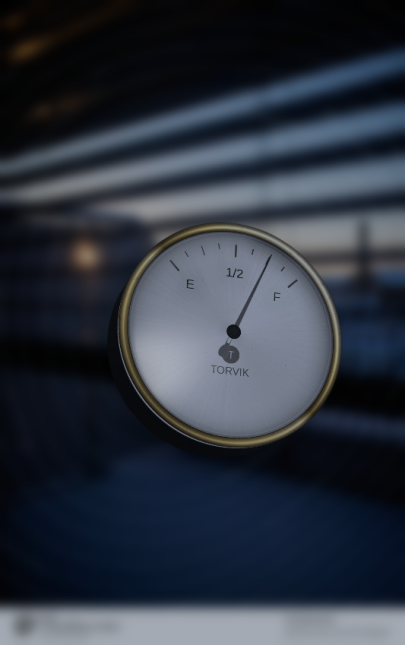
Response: 0.75
